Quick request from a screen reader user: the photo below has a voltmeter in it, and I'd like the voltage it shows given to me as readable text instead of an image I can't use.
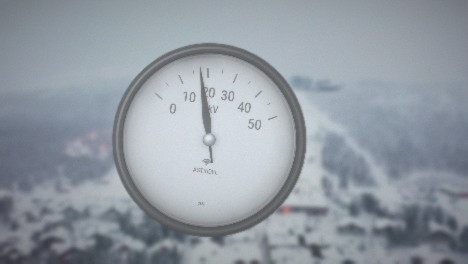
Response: 17.5 kV
